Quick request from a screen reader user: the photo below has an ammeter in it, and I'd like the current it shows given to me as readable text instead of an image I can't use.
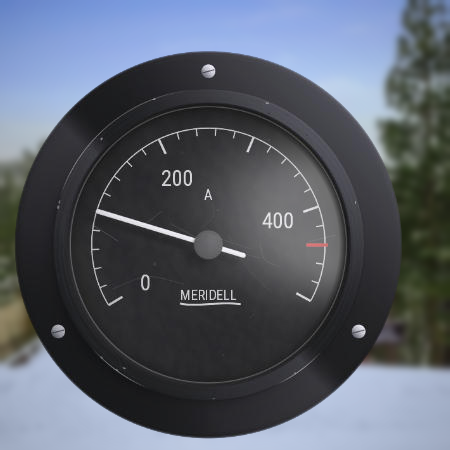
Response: 100 A
